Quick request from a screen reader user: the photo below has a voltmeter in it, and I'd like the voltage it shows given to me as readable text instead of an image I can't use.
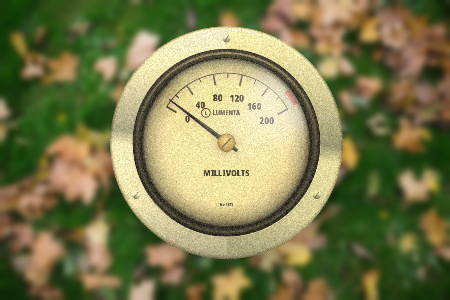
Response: 10 mV
